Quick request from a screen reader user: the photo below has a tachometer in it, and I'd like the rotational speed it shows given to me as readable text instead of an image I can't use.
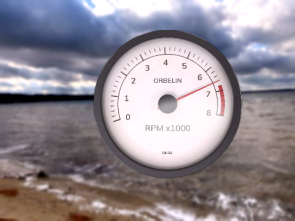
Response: 6600 rpm
